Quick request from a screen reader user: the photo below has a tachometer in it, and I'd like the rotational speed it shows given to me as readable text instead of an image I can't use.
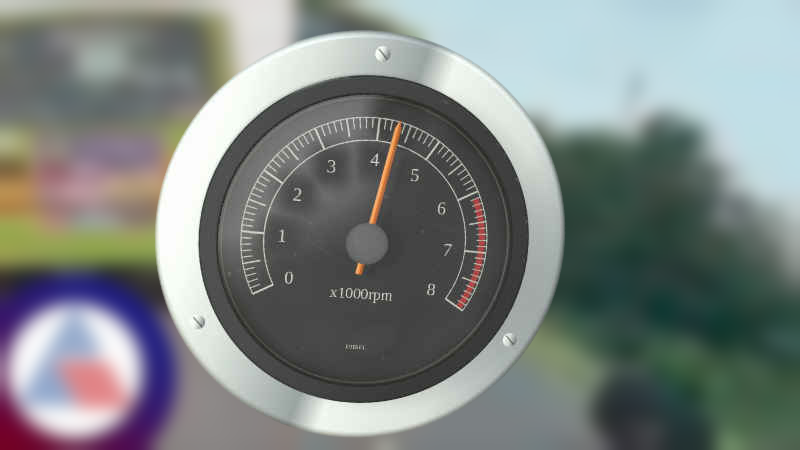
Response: 4300 rpm
